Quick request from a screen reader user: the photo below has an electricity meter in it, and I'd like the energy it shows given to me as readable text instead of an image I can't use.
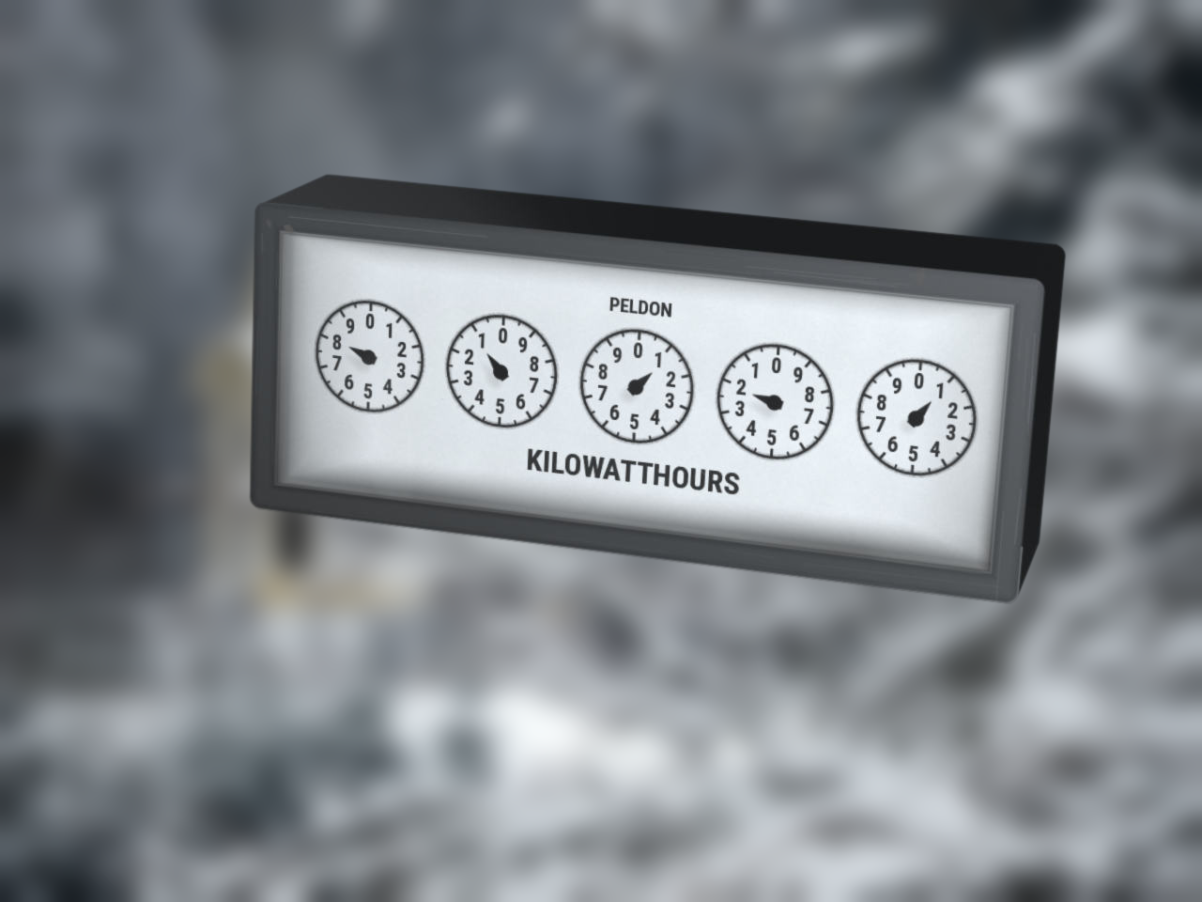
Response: 81121 kWh
